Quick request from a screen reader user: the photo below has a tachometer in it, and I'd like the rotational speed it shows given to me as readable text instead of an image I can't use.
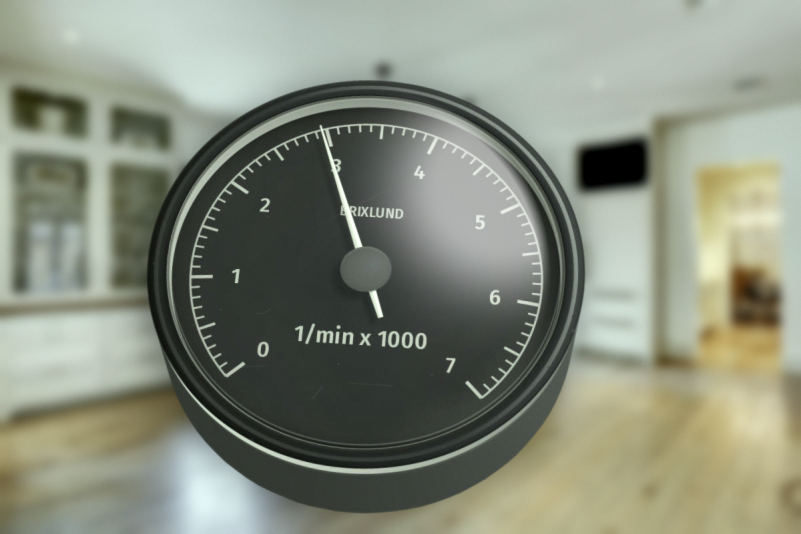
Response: 2950 rpm
